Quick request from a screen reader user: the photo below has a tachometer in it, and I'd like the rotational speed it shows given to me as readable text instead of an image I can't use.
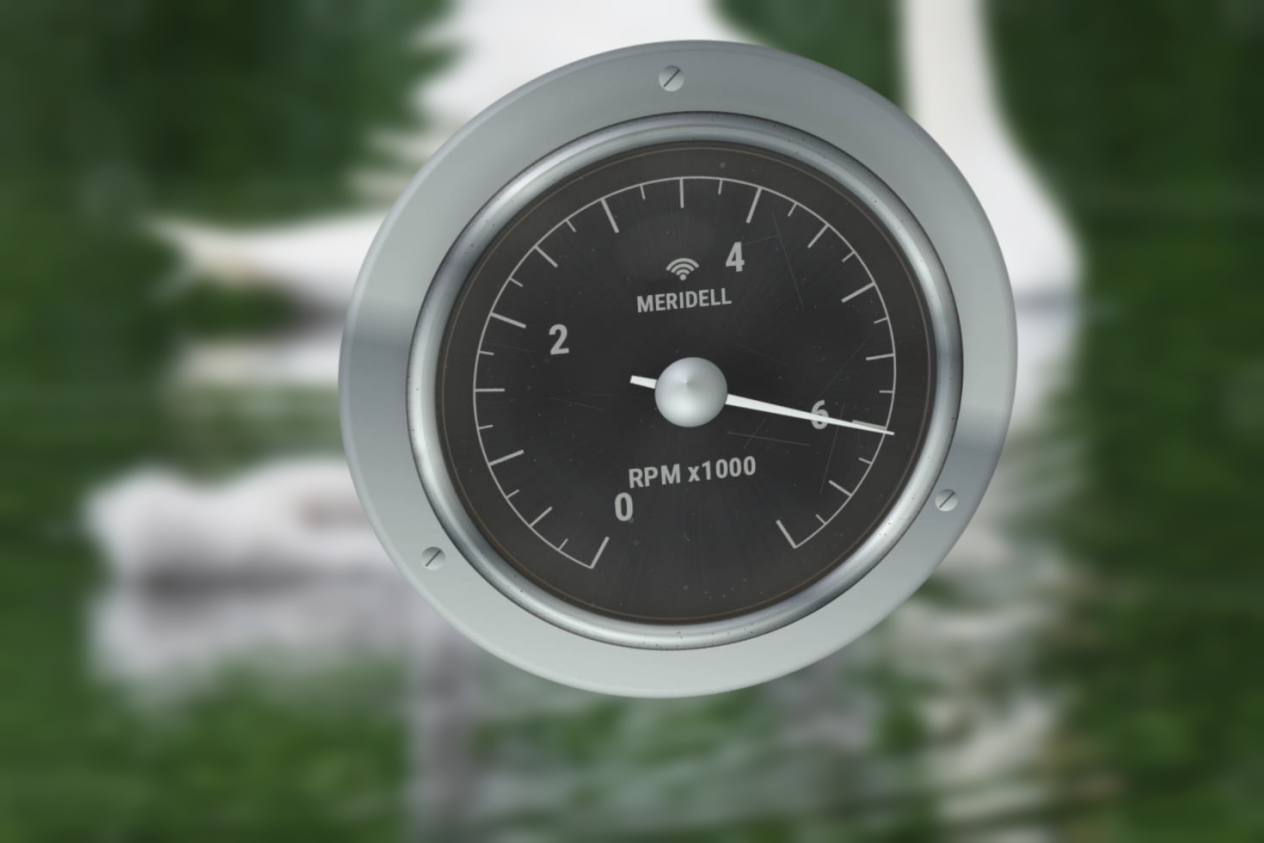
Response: 6000 rpm
